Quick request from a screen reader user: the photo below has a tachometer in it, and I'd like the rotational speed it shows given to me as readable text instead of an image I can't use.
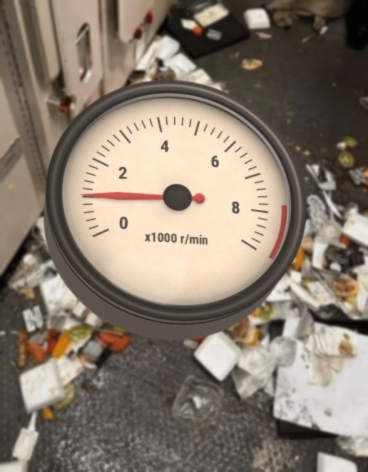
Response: 1000 rpm
